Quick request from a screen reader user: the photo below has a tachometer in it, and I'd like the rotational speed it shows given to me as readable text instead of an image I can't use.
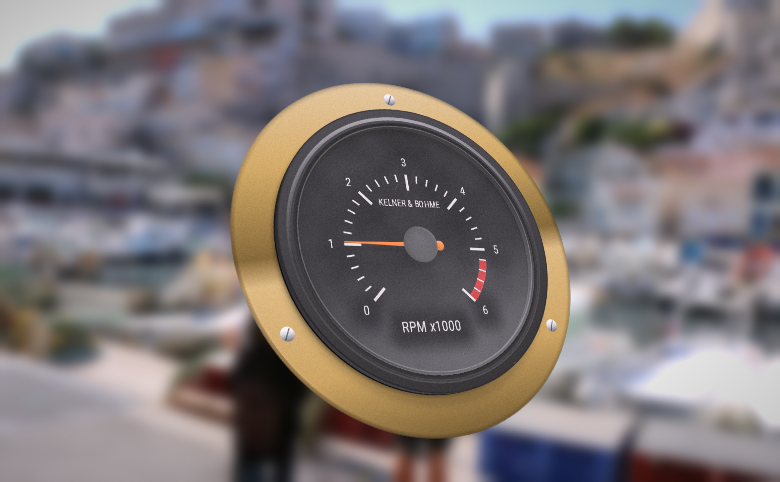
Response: 1000 rpm
